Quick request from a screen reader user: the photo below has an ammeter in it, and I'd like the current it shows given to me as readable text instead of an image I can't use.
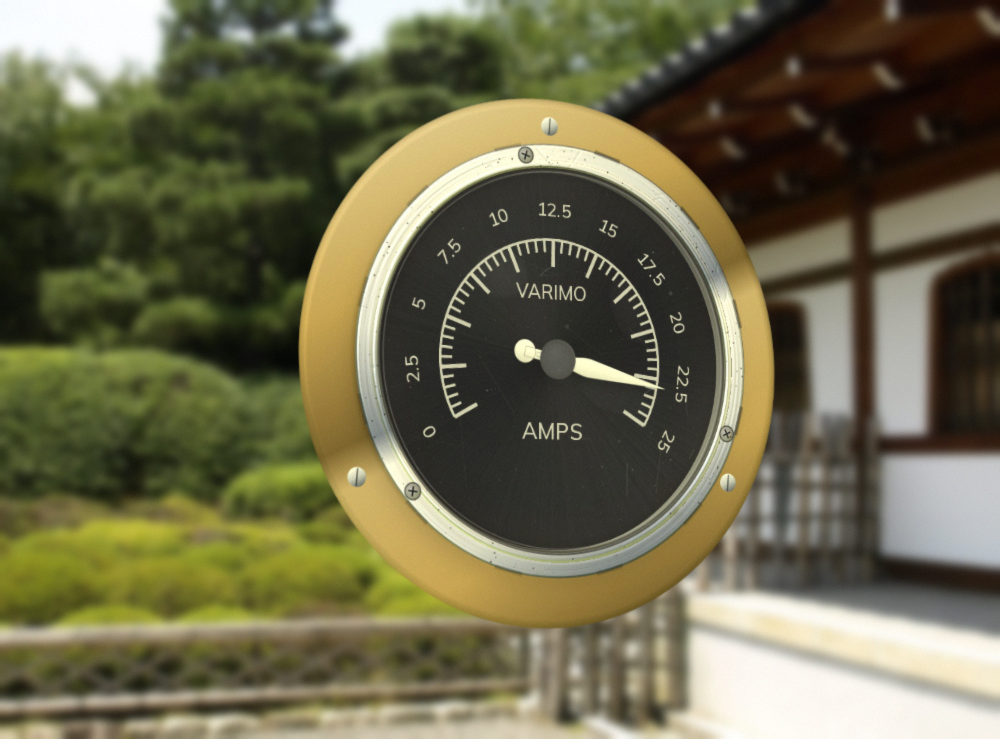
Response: 23 A
